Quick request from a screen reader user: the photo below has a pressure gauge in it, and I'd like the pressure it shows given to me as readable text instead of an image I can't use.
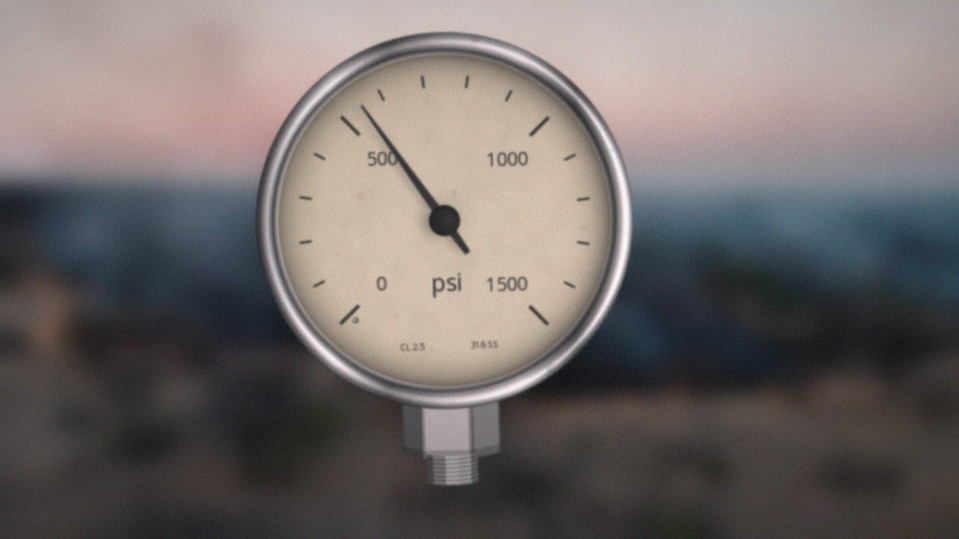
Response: 550 psi
